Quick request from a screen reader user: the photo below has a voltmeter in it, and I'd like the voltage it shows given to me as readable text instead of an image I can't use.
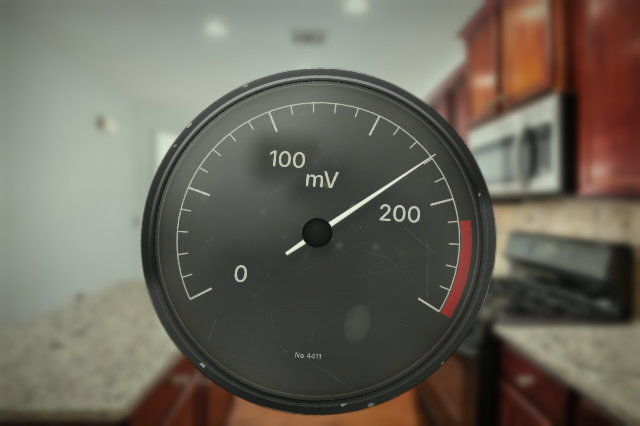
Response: 180 mV
